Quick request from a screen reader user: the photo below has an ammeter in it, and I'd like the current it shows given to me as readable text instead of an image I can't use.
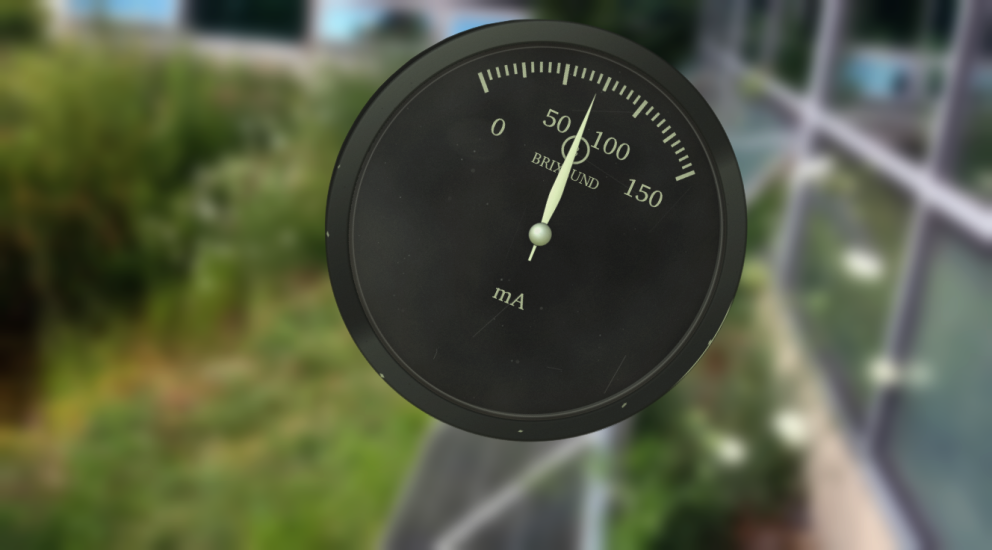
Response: 70 mA
